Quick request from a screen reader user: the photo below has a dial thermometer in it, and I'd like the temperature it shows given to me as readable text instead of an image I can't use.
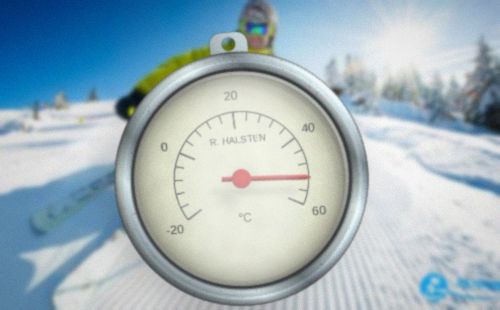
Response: 52 °C
